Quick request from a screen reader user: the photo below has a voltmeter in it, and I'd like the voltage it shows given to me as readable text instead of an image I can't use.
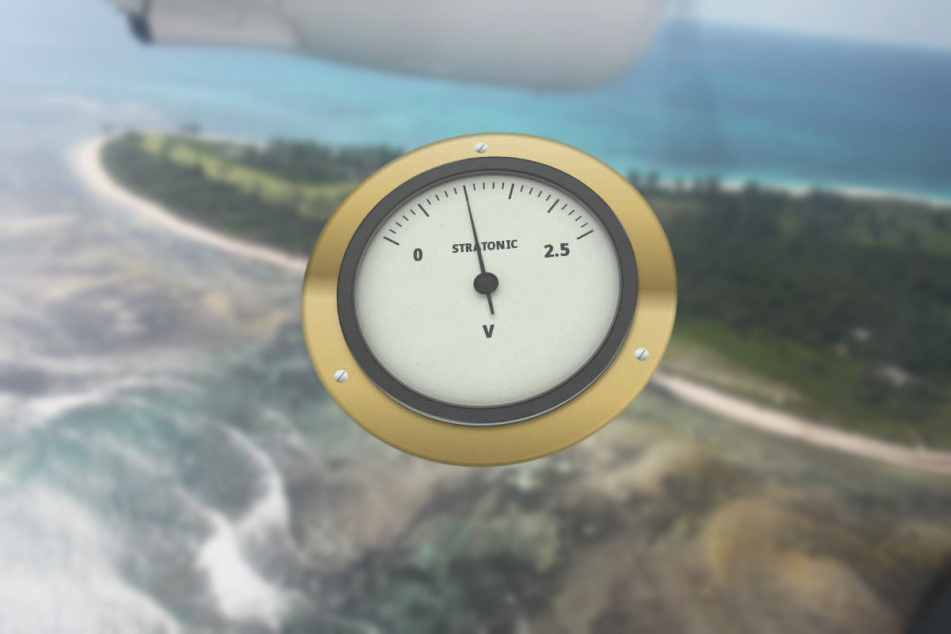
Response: 1 V
